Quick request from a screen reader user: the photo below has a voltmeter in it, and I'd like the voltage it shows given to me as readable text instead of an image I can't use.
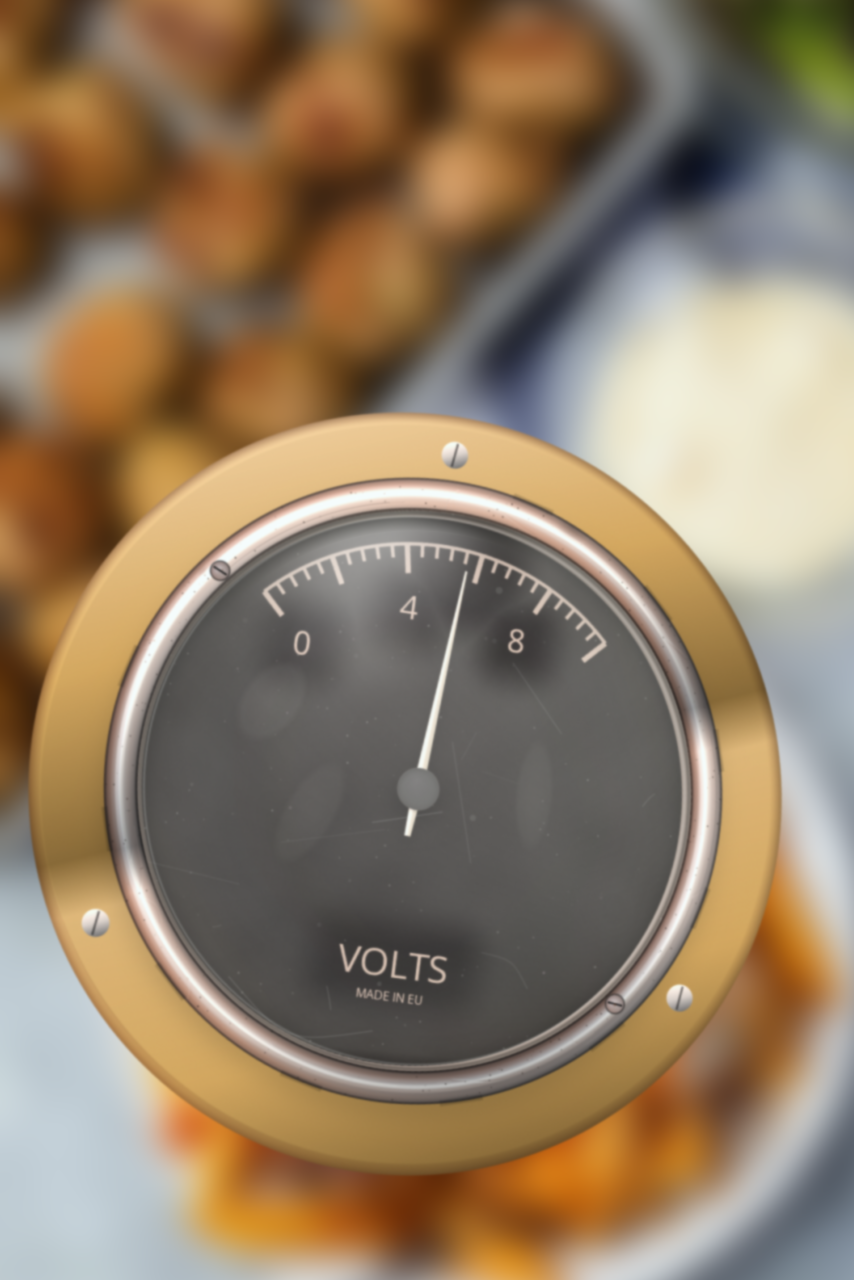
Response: 5.6 V
